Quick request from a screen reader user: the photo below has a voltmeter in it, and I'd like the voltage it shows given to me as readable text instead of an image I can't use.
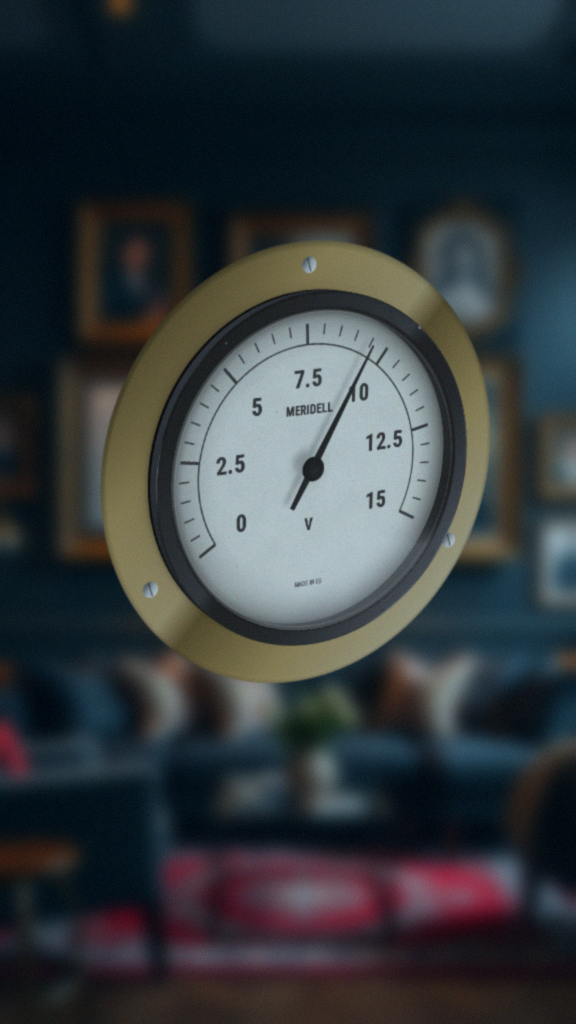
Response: 9.5 V
